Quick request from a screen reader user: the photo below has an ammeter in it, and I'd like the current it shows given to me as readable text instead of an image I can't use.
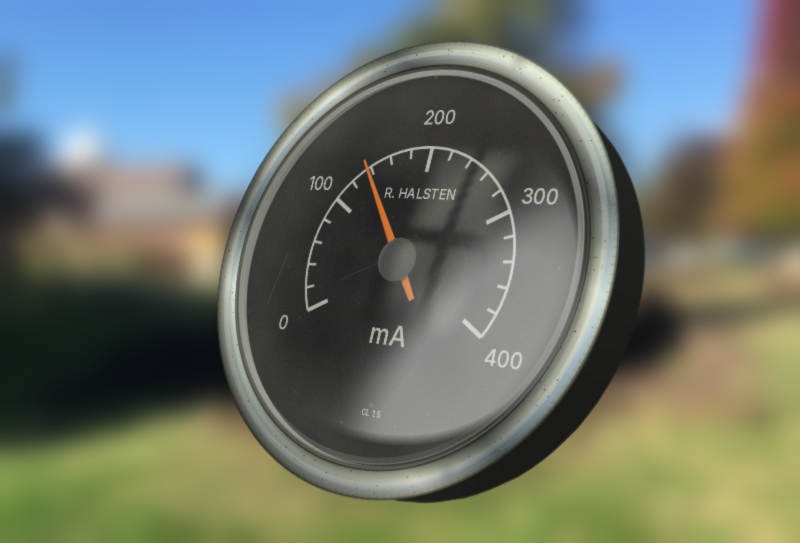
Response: 140 mA
